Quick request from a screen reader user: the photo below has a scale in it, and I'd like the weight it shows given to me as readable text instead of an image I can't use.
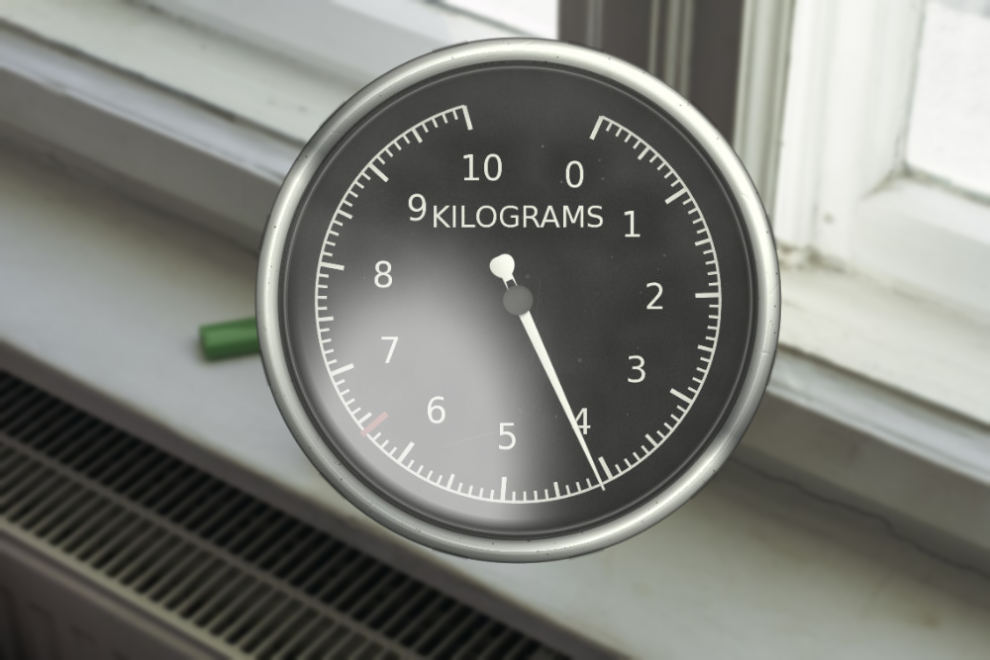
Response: 4.1 kg
